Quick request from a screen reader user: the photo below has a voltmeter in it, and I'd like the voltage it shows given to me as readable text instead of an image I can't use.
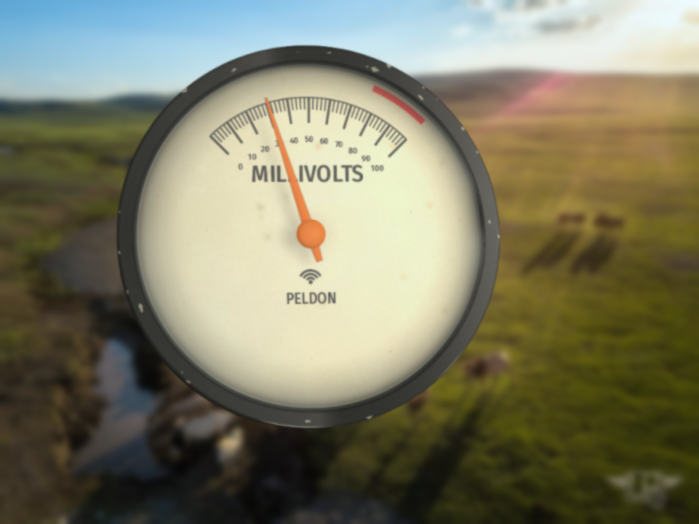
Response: 30 mV
